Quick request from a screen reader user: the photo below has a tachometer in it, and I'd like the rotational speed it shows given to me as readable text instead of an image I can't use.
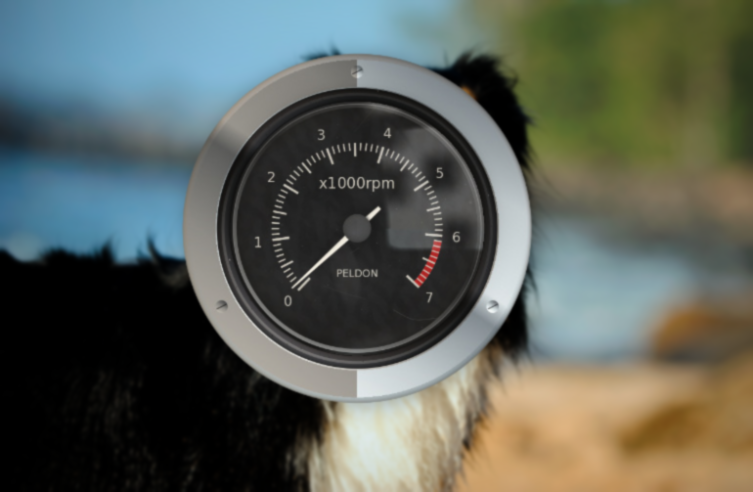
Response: 100 rpm
